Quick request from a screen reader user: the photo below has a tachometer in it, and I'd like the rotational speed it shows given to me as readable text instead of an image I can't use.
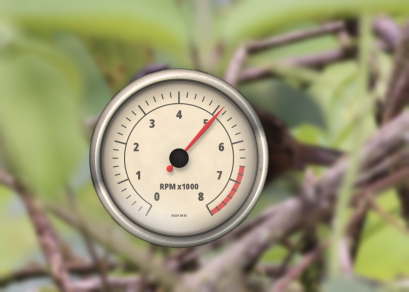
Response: 5100 rpm
